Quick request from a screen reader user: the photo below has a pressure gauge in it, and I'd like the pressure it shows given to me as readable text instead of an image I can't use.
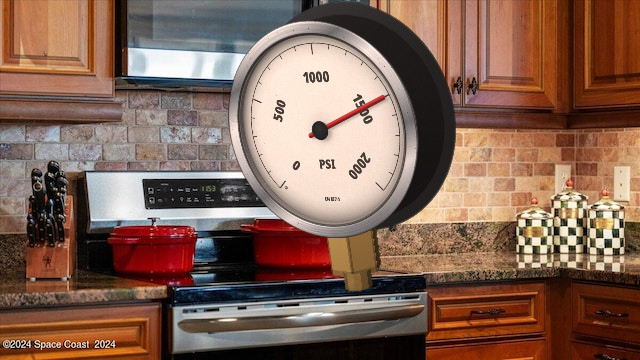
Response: 1500 psi
